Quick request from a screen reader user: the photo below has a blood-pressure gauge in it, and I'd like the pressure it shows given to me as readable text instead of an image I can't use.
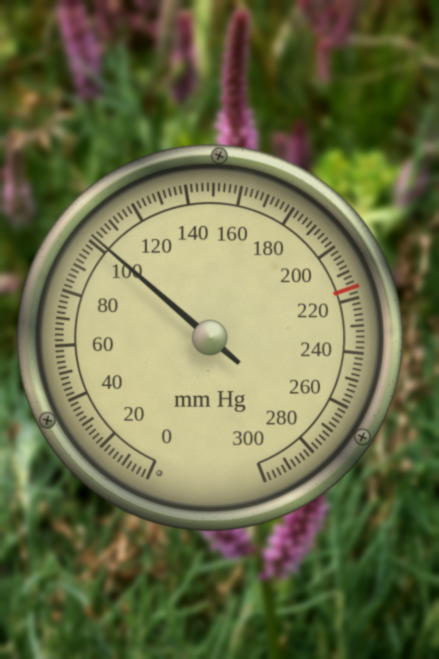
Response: 102 mmHg
